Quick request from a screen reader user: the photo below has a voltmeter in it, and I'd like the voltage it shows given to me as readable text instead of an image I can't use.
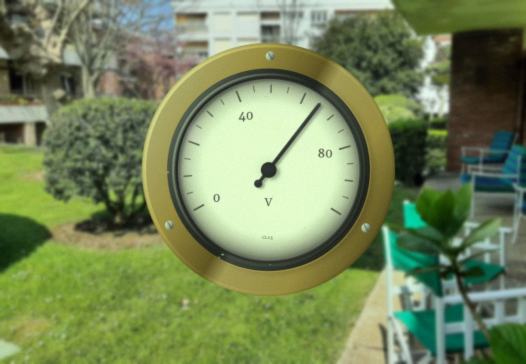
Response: 65 V
